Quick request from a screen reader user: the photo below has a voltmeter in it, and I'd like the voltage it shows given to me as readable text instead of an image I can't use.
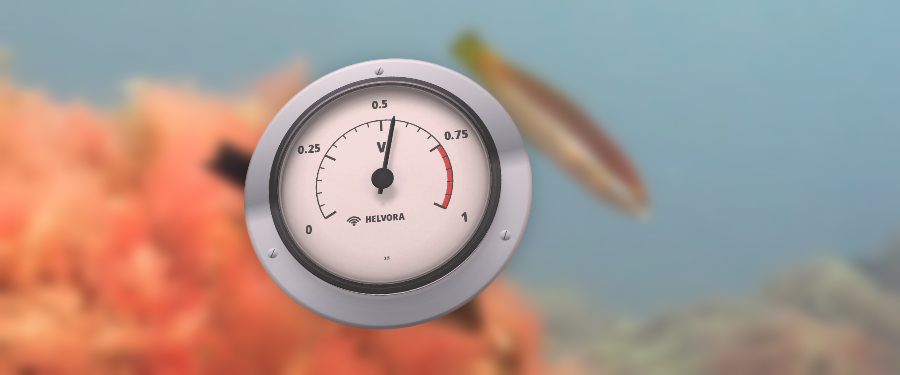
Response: 0.55 V
